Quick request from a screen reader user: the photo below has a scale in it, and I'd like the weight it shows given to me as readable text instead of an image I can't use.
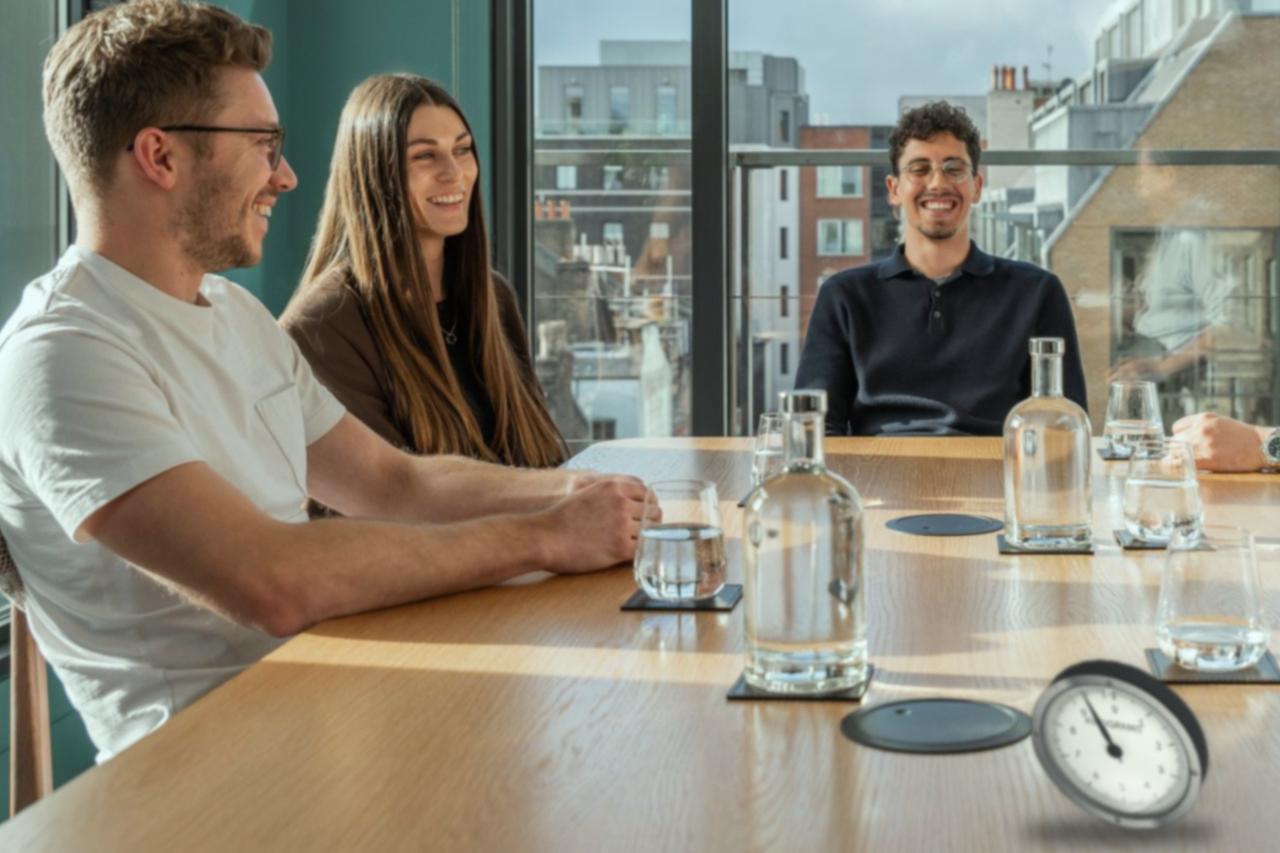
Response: 9.5 kg
